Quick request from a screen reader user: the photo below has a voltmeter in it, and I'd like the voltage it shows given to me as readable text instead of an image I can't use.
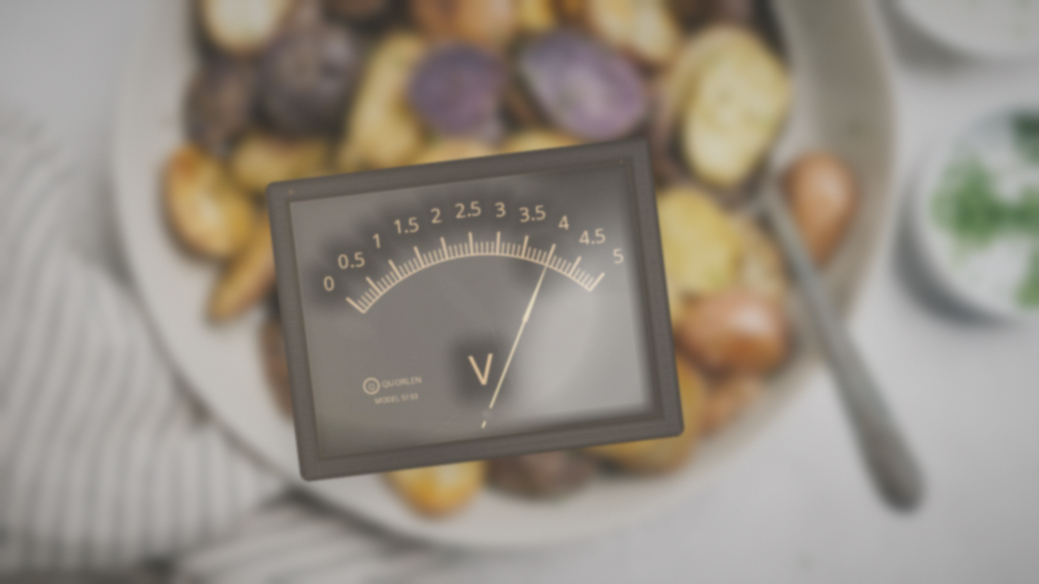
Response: 4 V
